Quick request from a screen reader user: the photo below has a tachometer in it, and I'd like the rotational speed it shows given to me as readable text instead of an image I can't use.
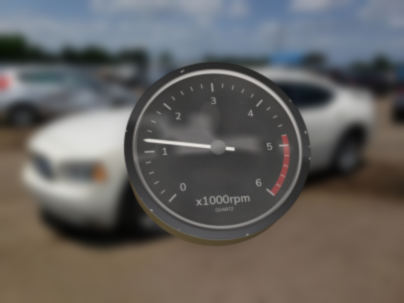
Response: 1200 rpm
